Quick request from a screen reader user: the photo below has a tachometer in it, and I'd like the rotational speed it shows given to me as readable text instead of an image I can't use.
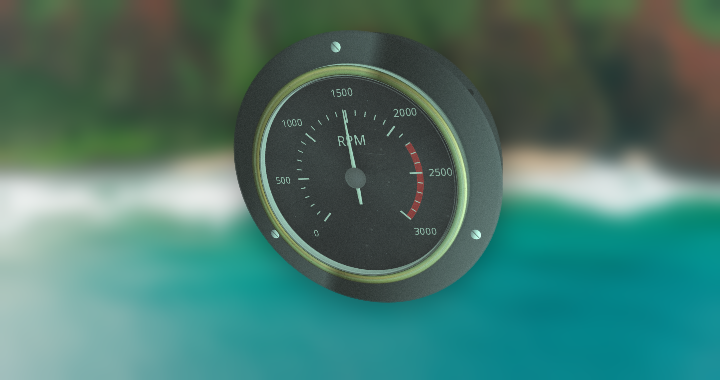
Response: 1500 rpm
